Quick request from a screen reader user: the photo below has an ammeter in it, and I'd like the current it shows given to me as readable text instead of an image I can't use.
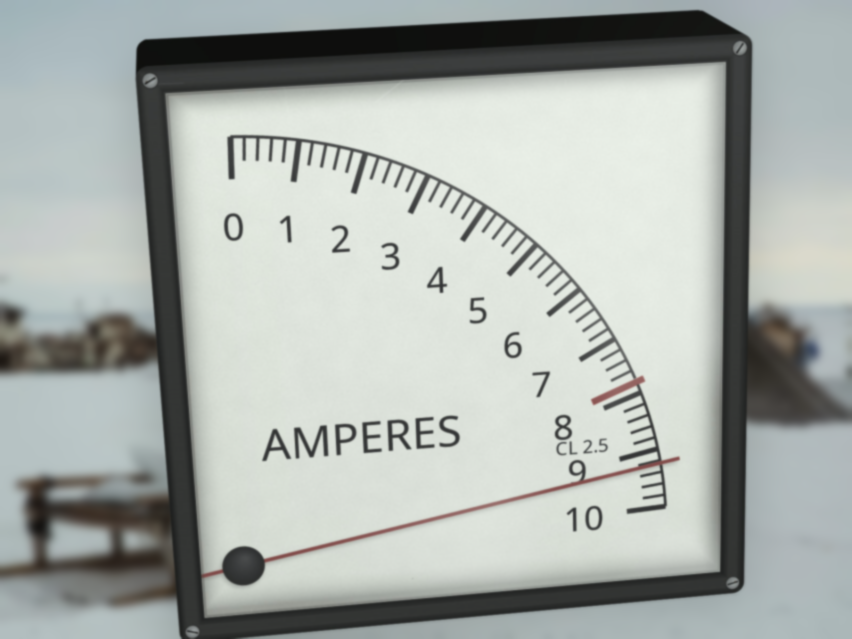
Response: 9.2 A
